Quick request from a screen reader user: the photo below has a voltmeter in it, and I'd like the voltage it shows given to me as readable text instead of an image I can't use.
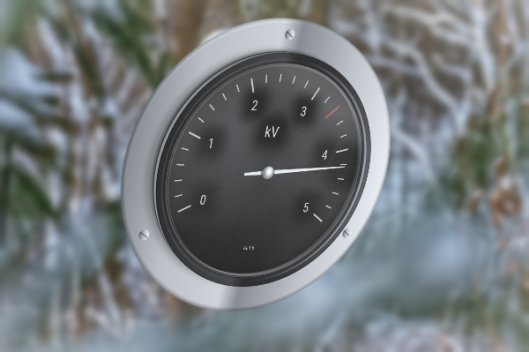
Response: 4.2 kV
